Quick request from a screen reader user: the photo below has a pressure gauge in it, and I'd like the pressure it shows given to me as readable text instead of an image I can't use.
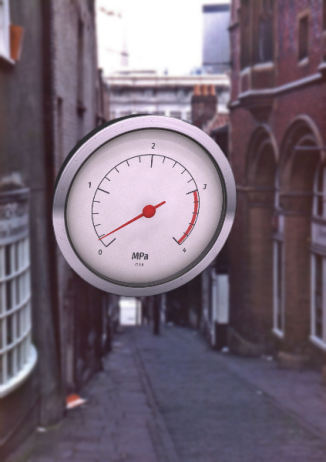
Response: 0.2 MPa
